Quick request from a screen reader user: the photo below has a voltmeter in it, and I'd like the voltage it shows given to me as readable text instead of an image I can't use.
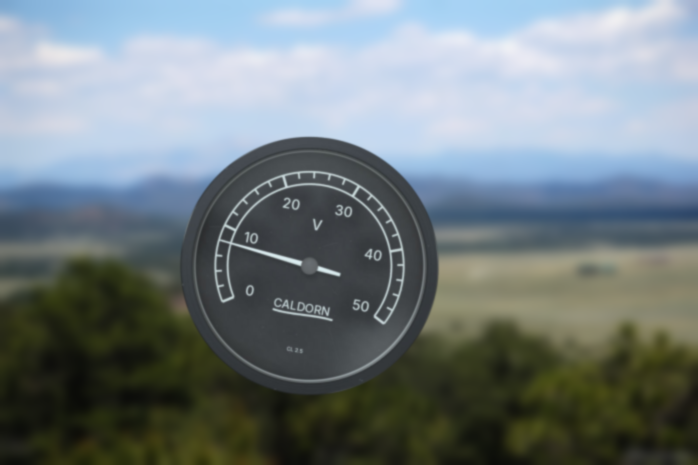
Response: 8 V
